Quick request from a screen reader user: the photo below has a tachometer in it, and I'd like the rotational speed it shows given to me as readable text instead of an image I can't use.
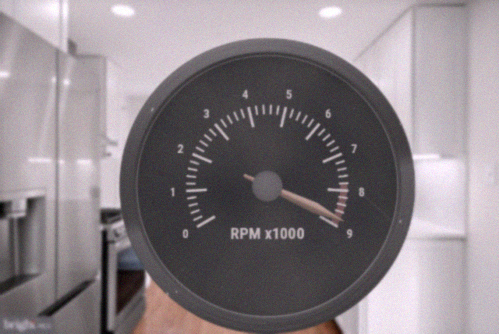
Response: 8800 rpm
